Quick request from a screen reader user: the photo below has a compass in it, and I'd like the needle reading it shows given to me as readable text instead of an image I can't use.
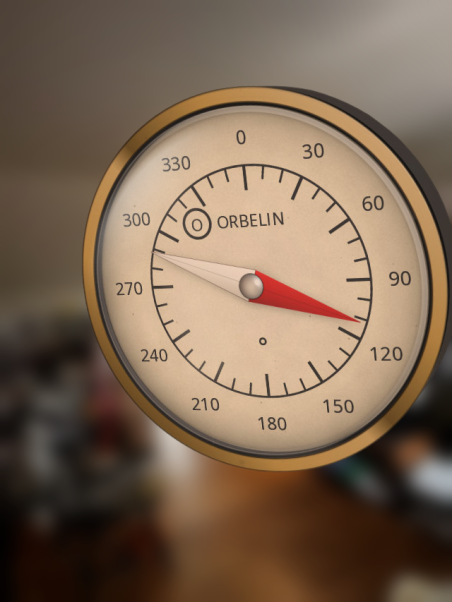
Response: 110 °
